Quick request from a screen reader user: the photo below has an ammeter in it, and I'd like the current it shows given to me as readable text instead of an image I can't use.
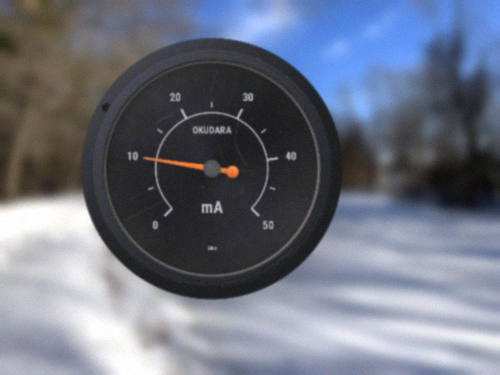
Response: 10 mA
